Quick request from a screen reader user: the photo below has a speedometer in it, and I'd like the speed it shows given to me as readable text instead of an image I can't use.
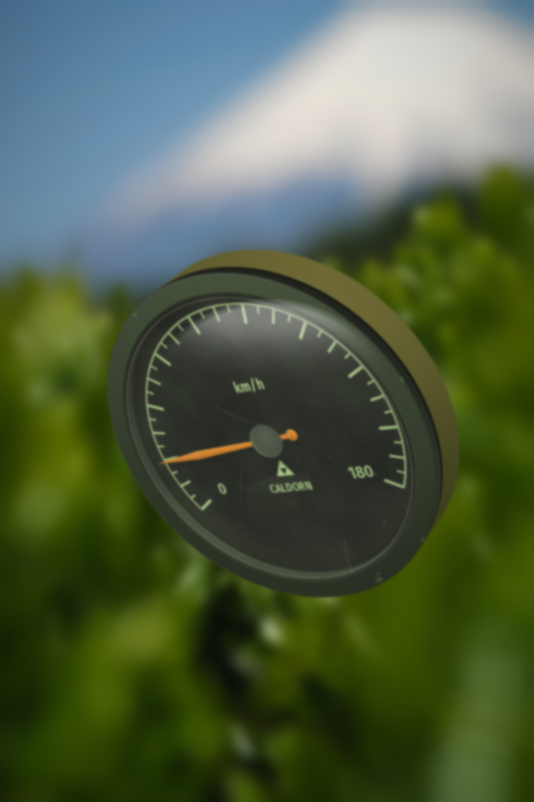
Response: 20 km/h
